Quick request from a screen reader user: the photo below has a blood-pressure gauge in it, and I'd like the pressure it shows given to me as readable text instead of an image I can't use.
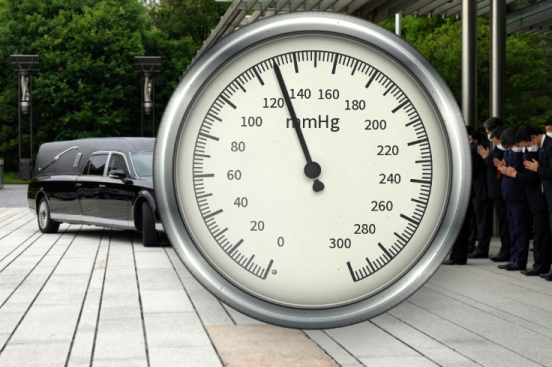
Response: 130 mmHg
